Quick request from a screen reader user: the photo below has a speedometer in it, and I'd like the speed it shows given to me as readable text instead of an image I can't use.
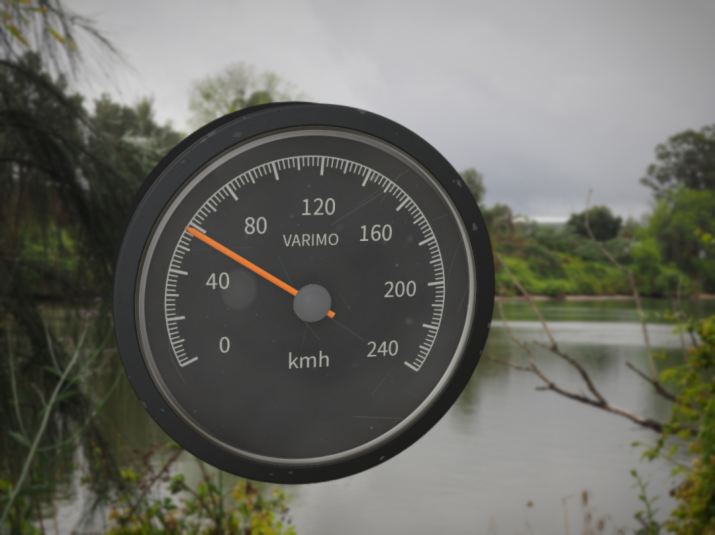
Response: 58 km/h
